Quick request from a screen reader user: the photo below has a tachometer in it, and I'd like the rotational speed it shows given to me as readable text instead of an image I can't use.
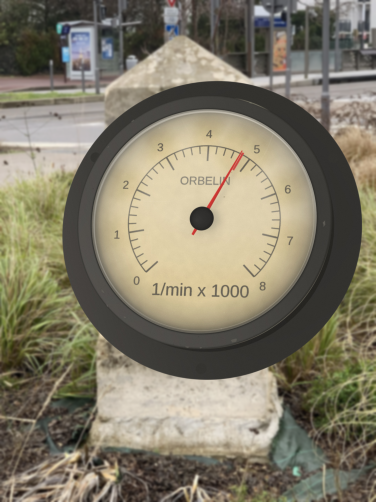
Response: 4800 rpm
